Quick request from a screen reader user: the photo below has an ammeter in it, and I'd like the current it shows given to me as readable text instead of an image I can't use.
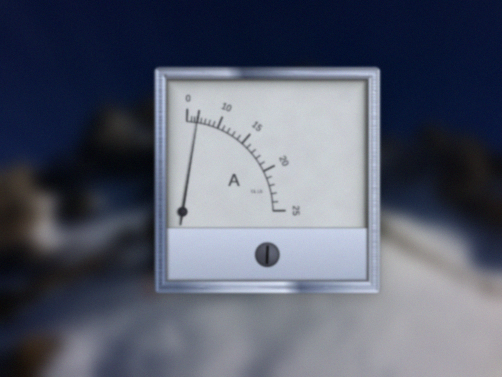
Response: 5 A
